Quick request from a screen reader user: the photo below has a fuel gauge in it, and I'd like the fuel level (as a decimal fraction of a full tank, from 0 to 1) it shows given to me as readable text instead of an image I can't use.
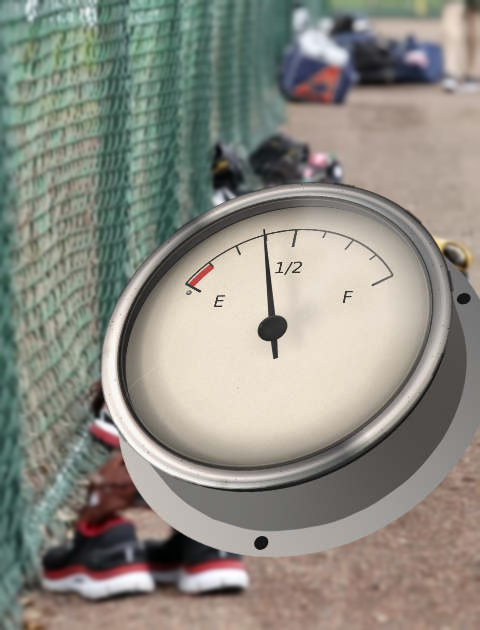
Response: 0.375
